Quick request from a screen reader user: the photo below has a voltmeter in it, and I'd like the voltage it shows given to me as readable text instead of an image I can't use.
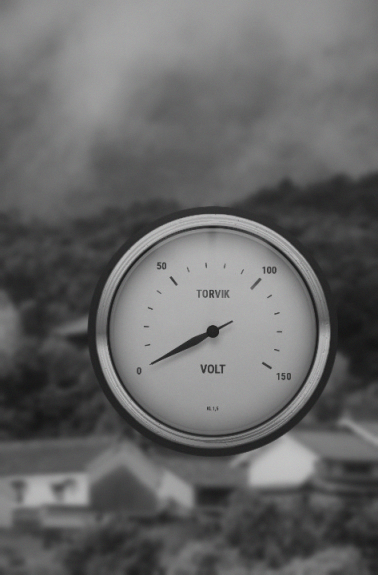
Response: 0 V
